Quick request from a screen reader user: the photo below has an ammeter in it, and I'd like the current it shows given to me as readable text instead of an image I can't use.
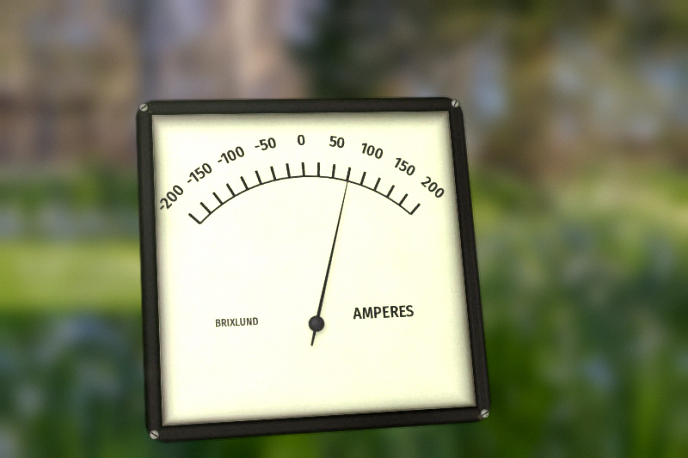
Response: 75 A
